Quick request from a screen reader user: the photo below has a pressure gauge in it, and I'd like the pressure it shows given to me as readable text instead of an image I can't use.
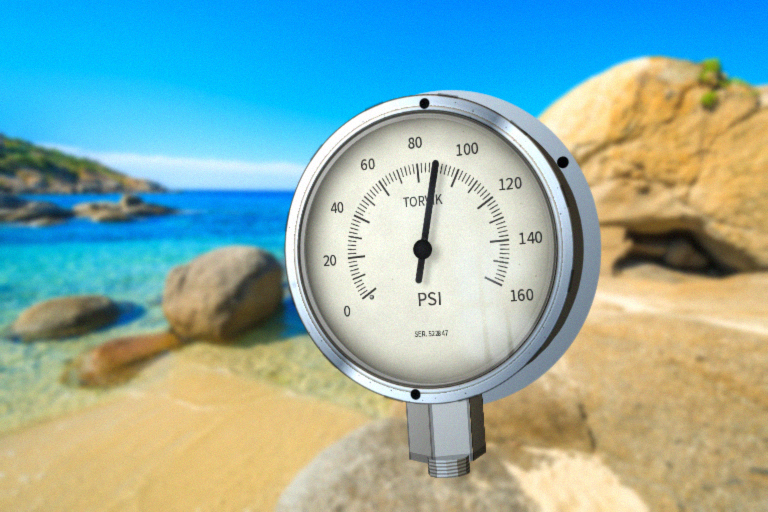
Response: 90 psi
